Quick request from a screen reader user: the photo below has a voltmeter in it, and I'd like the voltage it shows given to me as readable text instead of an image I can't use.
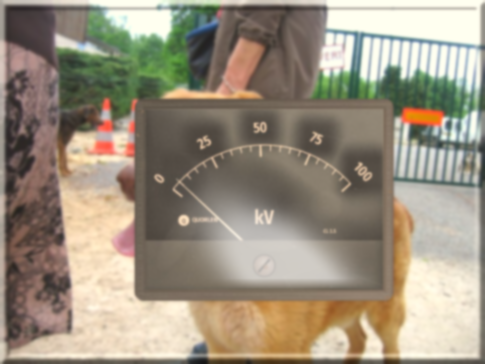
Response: 5 kV
